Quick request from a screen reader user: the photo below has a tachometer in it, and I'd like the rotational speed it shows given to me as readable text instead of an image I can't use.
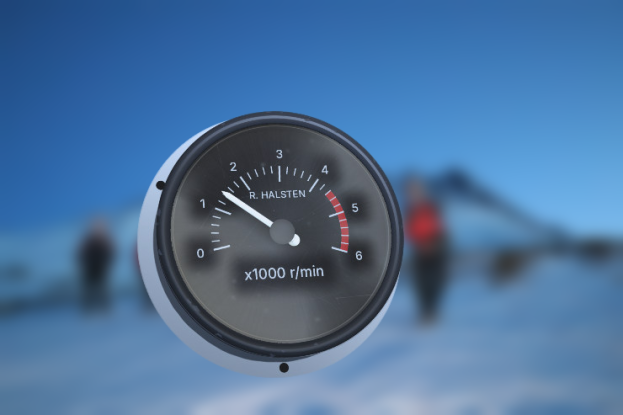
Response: 1400 rpm
